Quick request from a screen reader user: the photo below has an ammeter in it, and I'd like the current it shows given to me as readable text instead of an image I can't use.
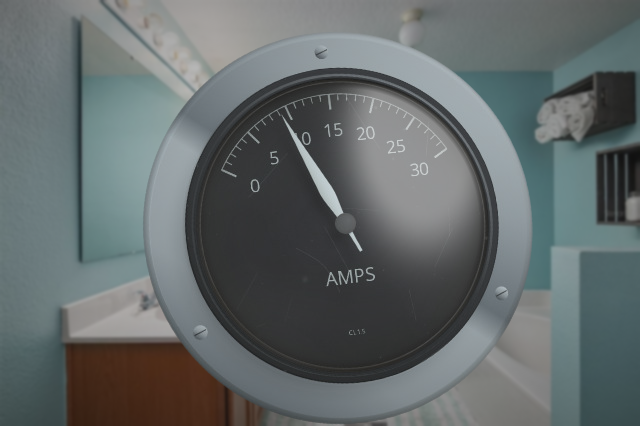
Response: 9 A
